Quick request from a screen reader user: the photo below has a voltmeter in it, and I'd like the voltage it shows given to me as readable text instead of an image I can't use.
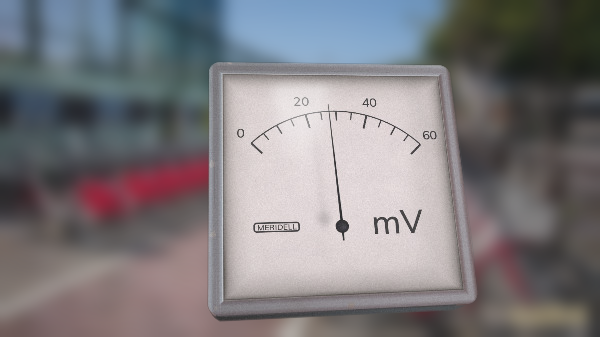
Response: 27.5 mV
